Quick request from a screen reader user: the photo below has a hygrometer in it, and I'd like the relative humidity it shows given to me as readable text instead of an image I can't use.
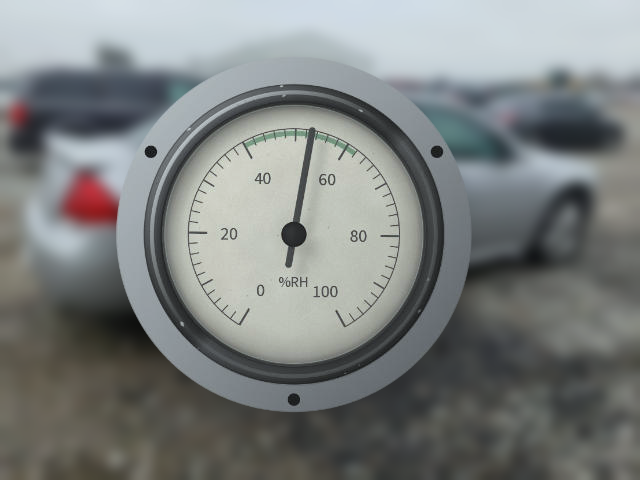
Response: 53 %
